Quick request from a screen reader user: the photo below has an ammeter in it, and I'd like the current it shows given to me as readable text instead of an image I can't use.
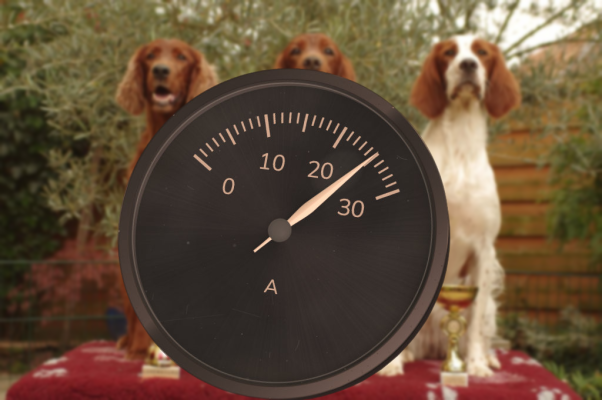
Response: 25 A
